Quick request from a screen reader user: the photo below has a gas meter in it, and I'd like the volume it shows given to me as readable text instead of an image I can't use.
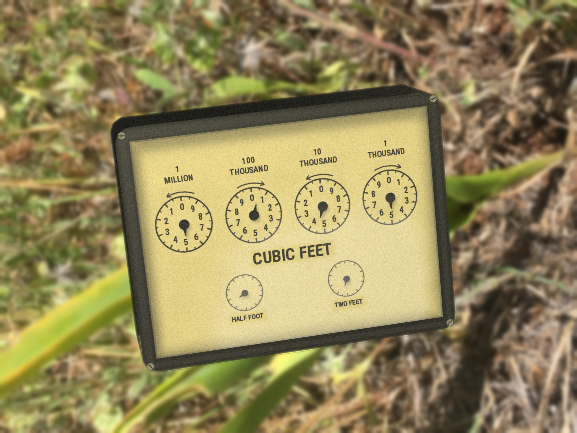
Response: 504500 ft³
